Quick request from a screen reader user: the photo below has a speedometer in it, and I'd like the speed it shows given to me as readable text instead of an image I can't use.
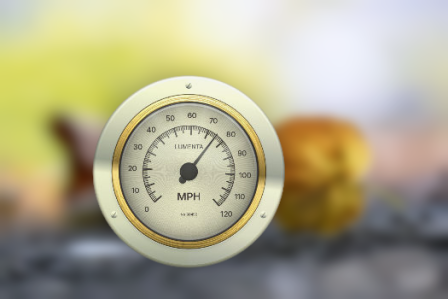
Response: 75 mph
